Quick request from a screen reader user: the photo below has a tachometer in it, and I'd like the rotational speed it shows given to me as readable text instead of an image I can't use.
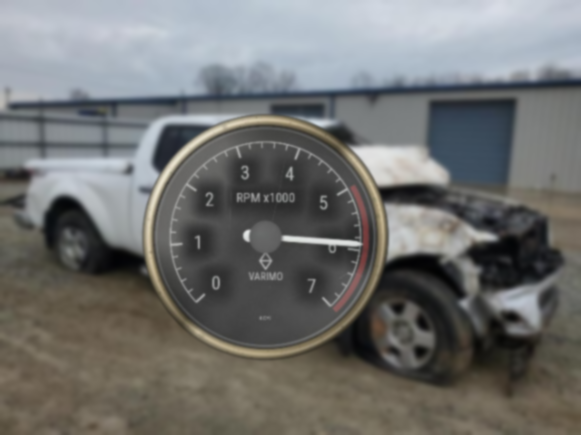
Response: 5900 rpm
